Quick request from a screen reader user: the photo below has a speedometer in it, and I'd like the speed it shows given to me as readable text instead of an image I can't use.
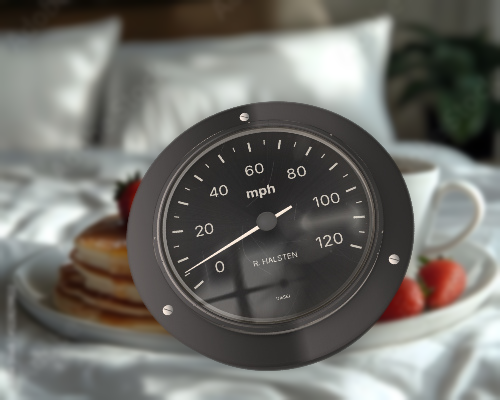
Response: 5 mph
